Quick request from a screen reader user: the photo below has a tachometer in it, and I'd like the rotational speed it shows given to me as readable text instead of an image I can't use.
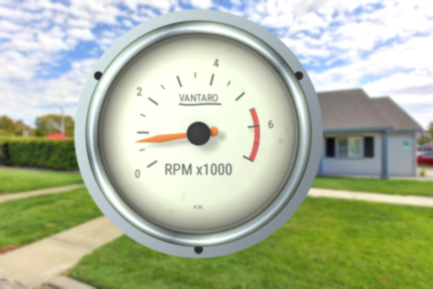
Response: 750 rpm
